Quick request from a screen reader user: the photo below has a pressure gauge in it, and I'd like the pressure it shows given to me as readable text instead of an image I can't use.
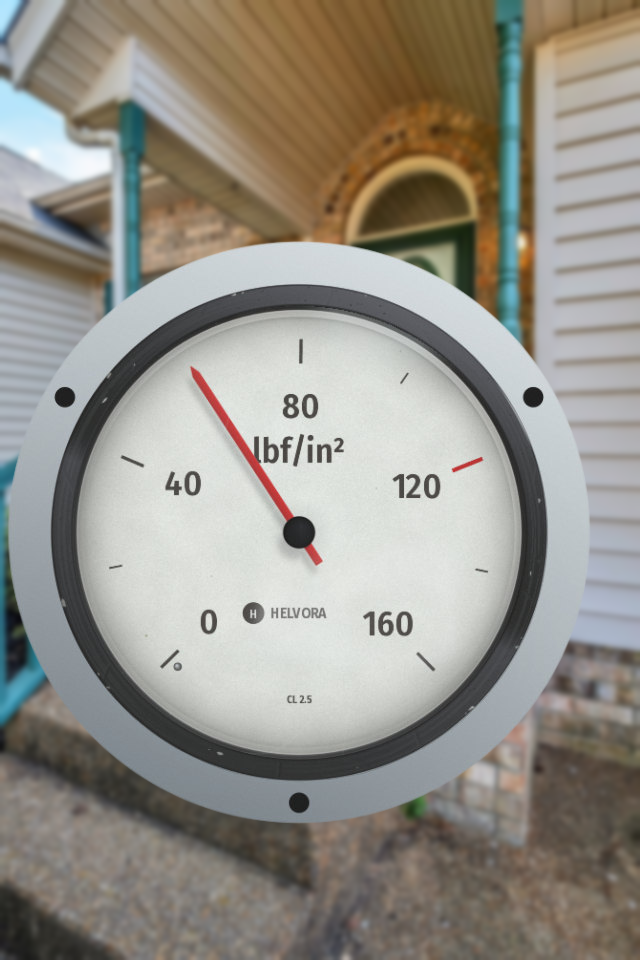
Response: 60 psi
